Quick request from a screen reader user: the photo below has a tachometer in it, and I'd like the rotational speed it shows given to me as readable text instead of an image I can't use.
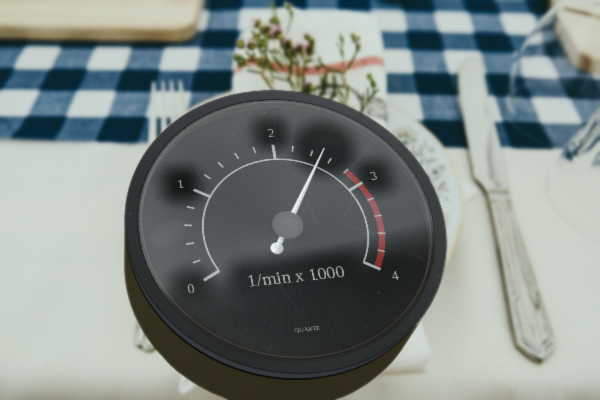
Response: 2500 rpm
